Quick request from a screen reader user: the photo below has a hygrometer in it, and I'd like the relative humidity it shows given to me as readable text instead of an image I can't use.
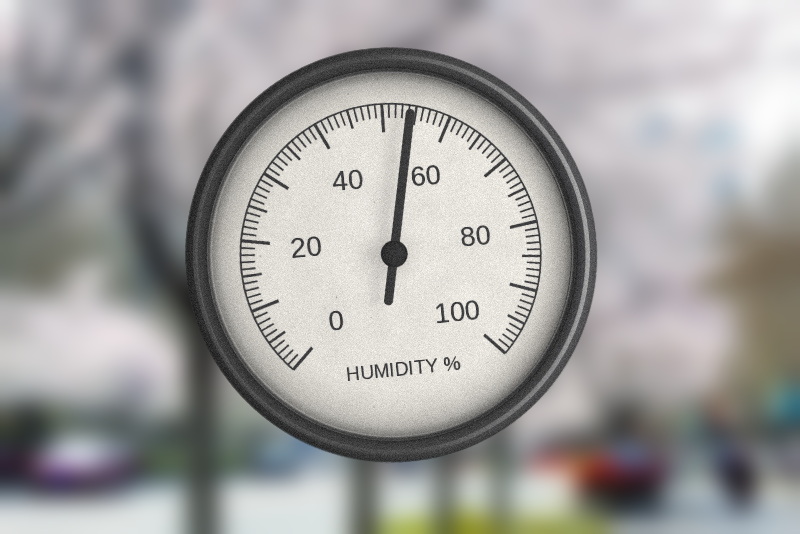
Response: 54 %
